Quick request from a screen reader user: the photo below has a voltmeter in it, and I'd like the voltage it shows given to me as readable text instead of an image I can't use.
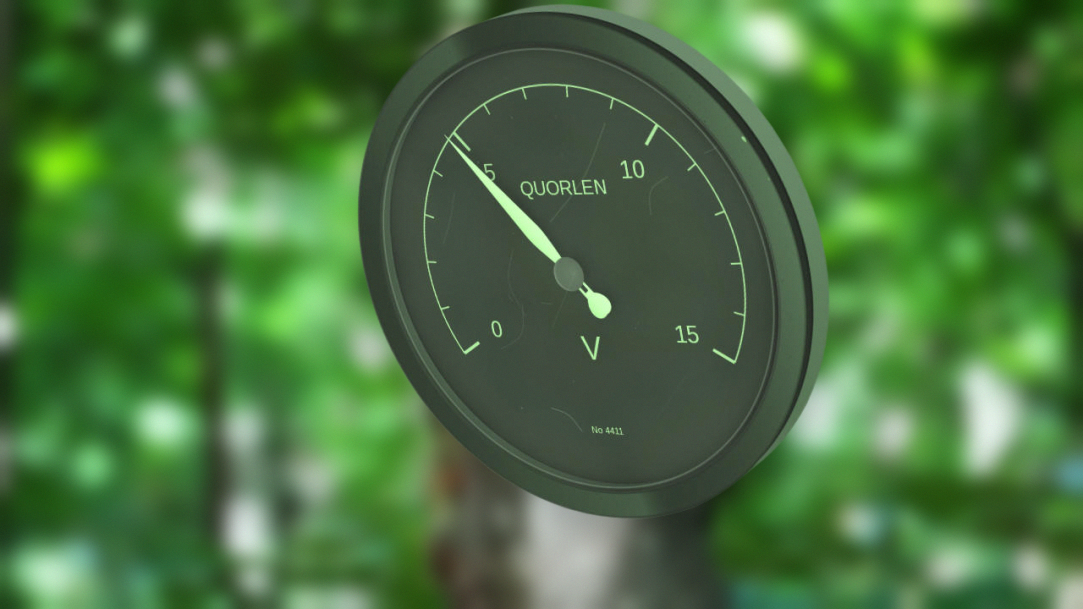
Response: 5 V
